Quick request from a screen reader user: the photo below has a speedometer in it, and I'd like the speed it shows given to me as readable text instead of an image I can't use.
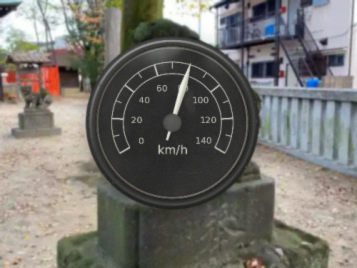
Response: 80 km/h
